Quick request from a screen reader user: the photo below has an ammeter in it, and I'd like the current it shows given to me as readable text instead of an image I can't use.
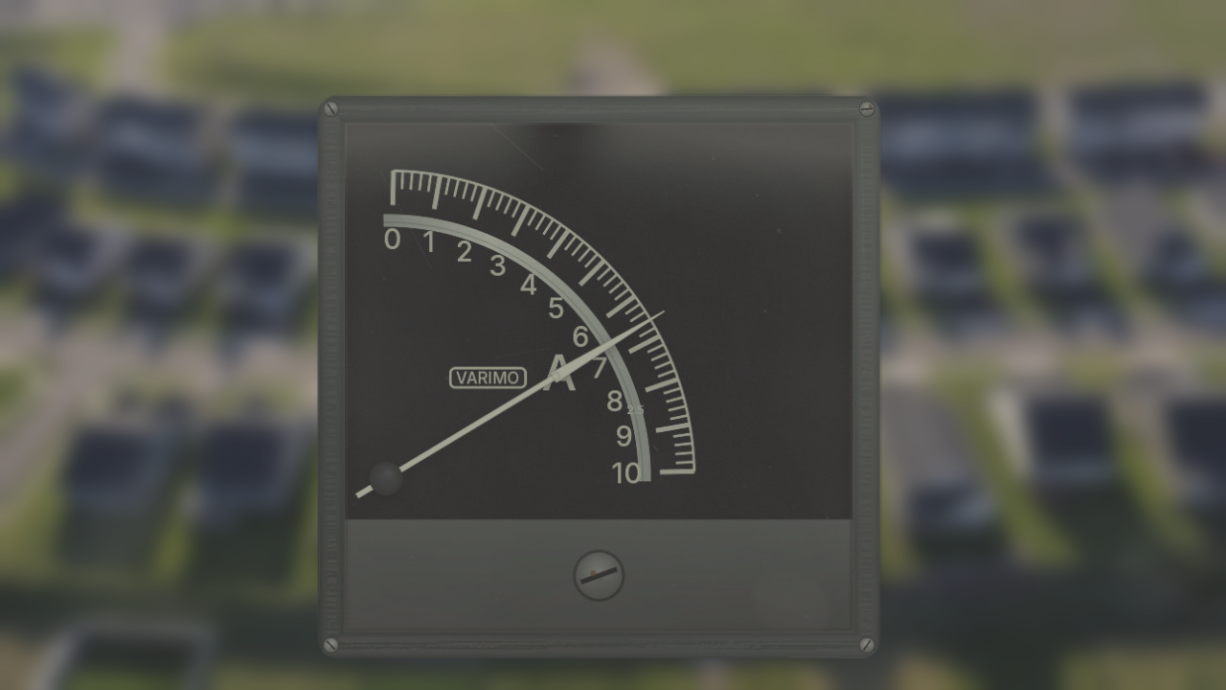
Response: 6.6 A
